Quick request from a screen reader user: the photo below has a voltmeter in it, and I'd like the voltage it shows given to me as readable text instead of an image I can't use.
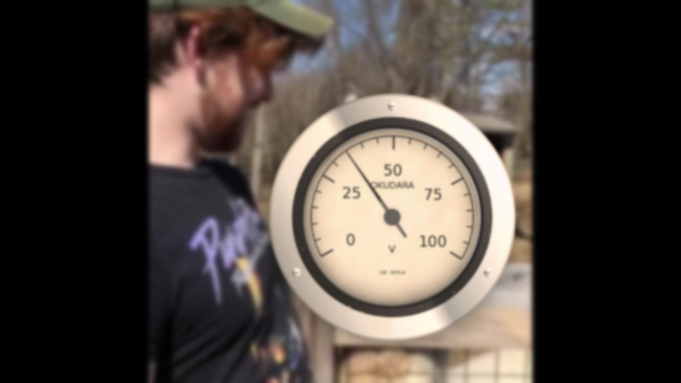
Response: 35 V
